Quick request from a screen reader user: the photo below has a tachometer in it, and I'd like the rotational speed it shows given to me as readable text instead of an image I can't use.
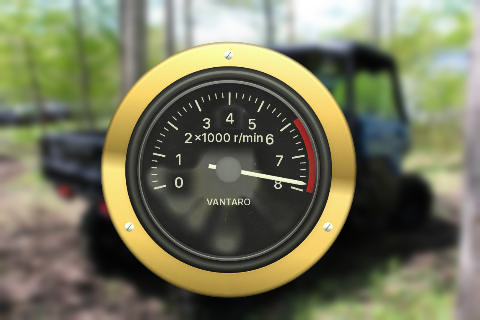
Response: 7800 rpm
